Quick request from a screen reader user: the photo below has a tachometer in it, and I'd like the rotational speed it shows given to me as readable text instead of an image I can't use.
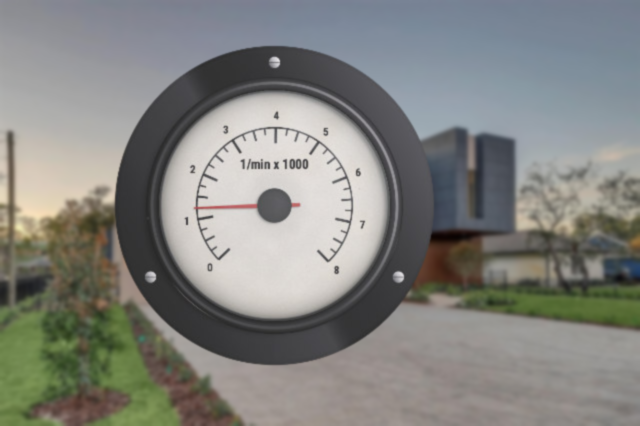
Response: 1250 rpm
